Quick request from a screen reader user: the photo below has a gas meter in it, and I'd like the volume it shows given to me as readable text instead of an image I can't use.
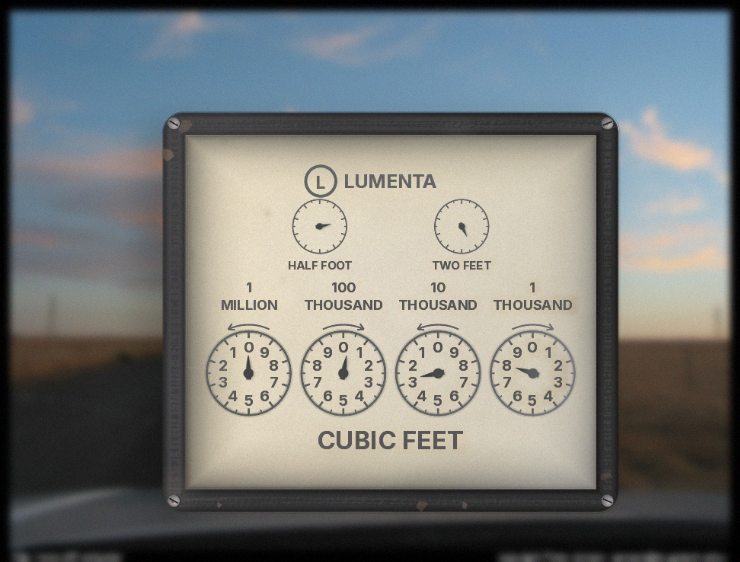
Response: 2800 ft³
